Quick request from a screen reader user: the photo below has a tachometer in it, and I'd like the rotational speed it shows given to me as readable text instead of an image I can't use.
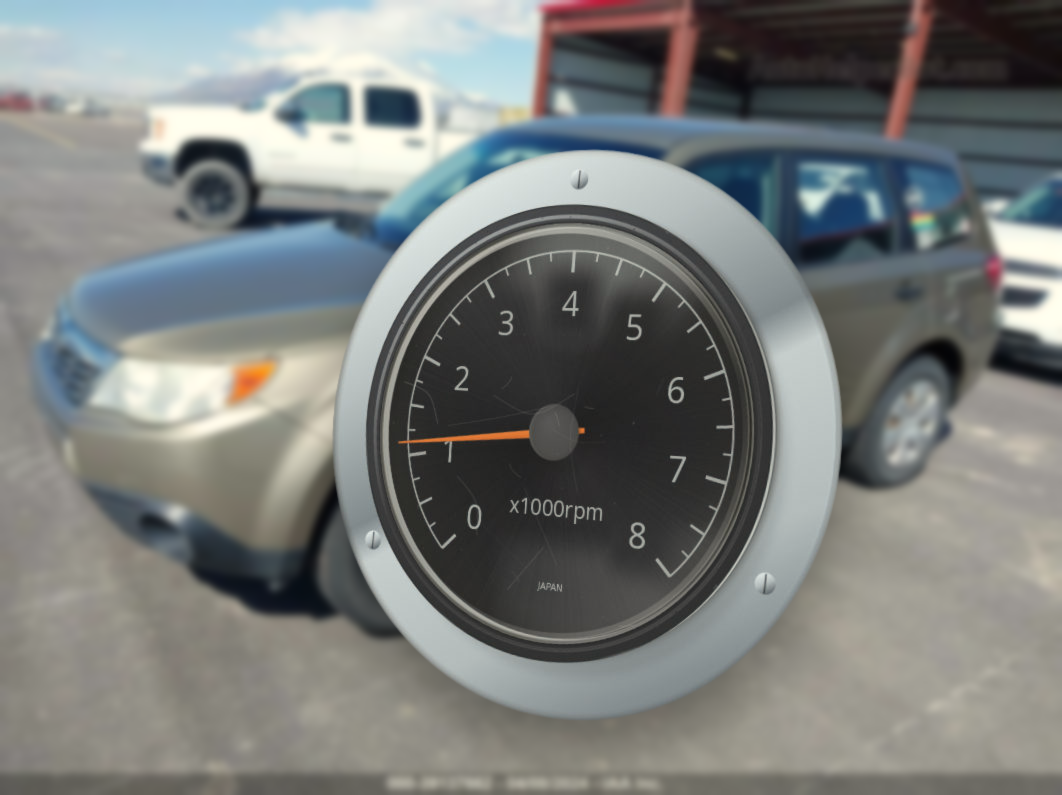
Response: 1125 rpm
